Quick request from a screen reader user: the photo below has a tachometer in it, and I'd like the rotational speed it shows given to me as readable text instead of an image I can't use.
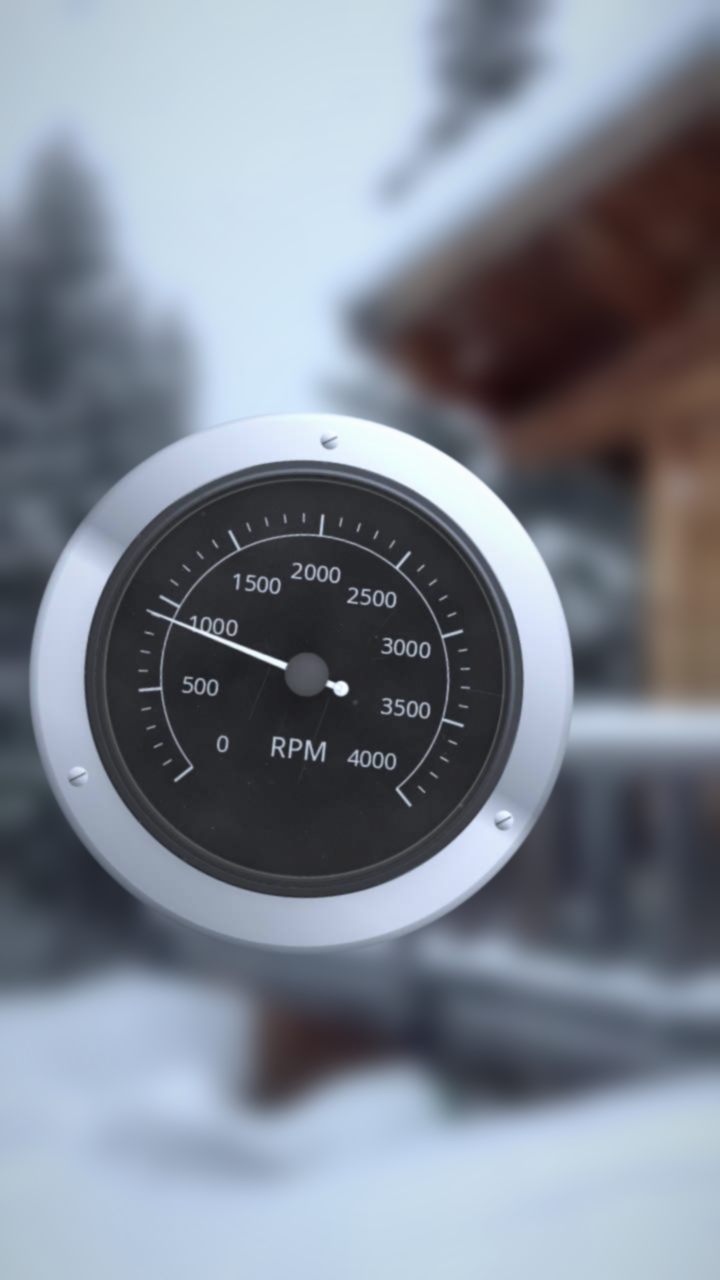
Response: 900 rpm
